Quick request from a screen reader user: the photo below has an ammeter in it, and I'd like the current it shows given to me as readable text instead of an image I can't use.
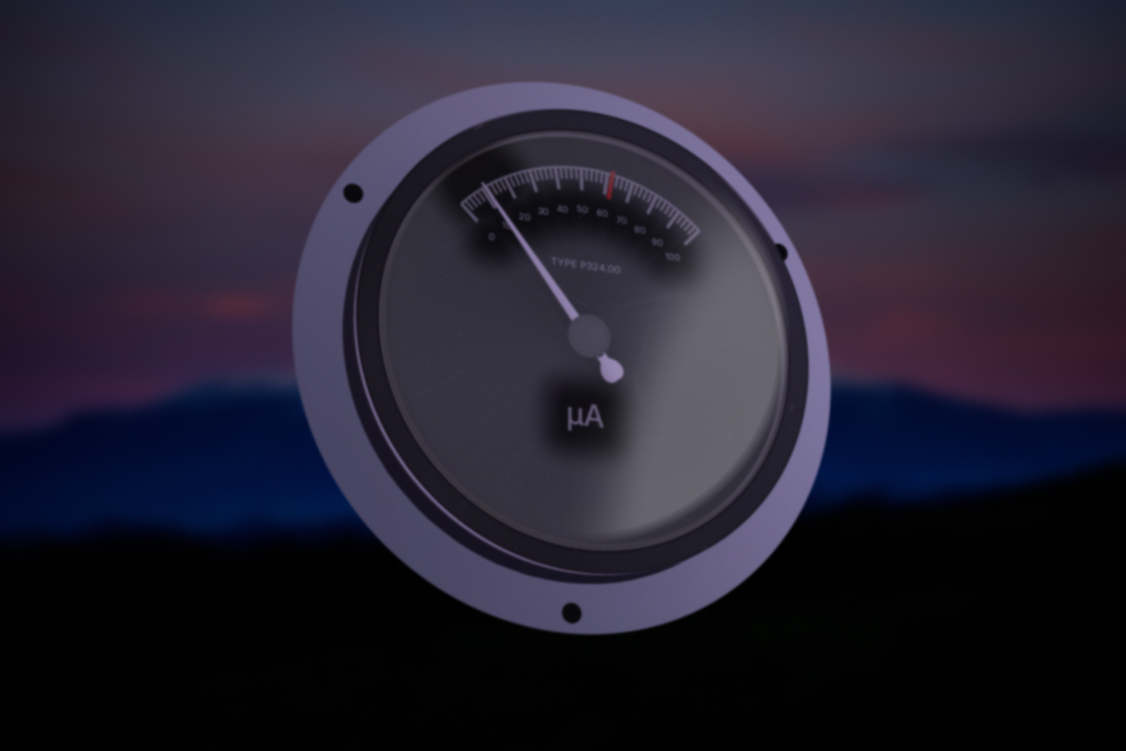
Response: 10 µA
